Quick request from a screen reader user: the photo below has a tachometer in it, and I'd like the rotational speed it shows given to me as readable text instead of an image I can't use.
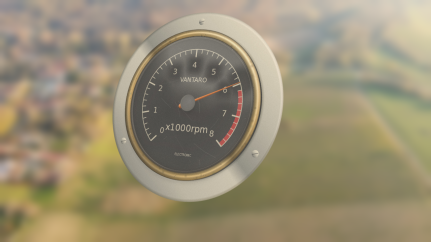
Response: 6000 rpm
